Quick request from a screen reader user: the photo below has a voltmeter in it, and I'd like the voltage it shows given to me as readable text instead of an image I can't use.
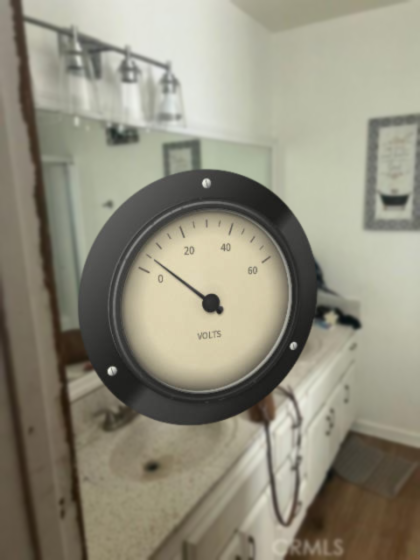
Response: 5 V
